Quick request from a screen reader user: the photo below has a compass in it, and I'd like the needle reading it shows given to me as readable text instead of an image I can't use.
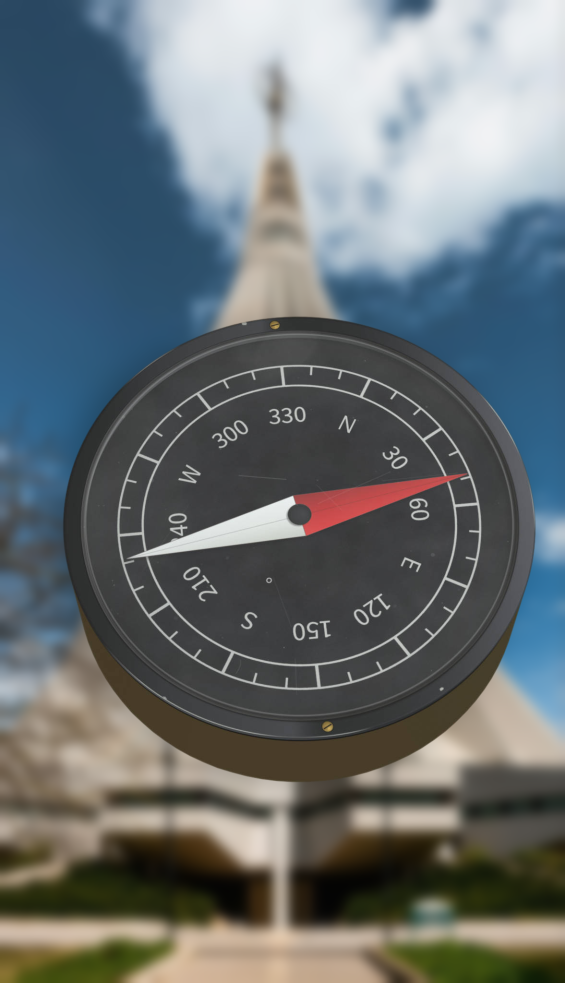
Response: 50 °
